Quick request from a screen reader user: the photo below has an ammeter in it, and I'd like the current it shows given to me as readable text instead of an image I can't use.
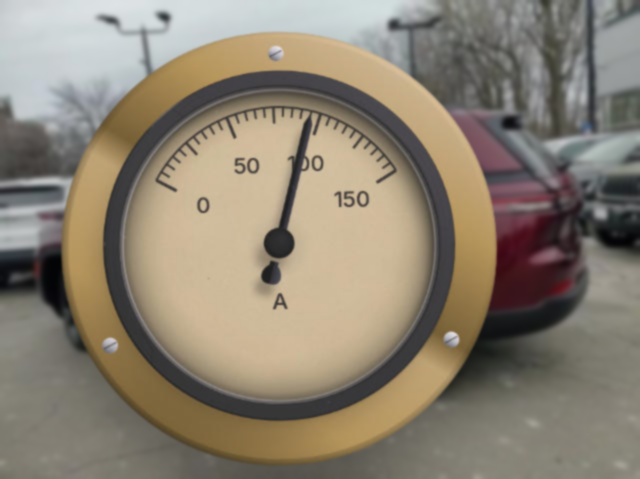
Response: 95 A
